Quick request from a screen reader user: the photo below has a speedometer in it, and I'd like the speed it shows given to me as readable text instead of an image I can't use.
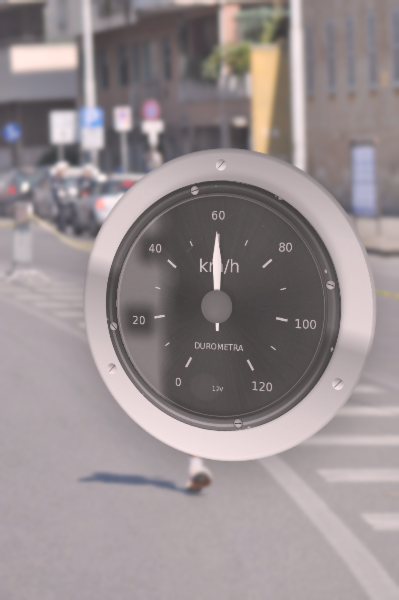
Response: 60 km/h
